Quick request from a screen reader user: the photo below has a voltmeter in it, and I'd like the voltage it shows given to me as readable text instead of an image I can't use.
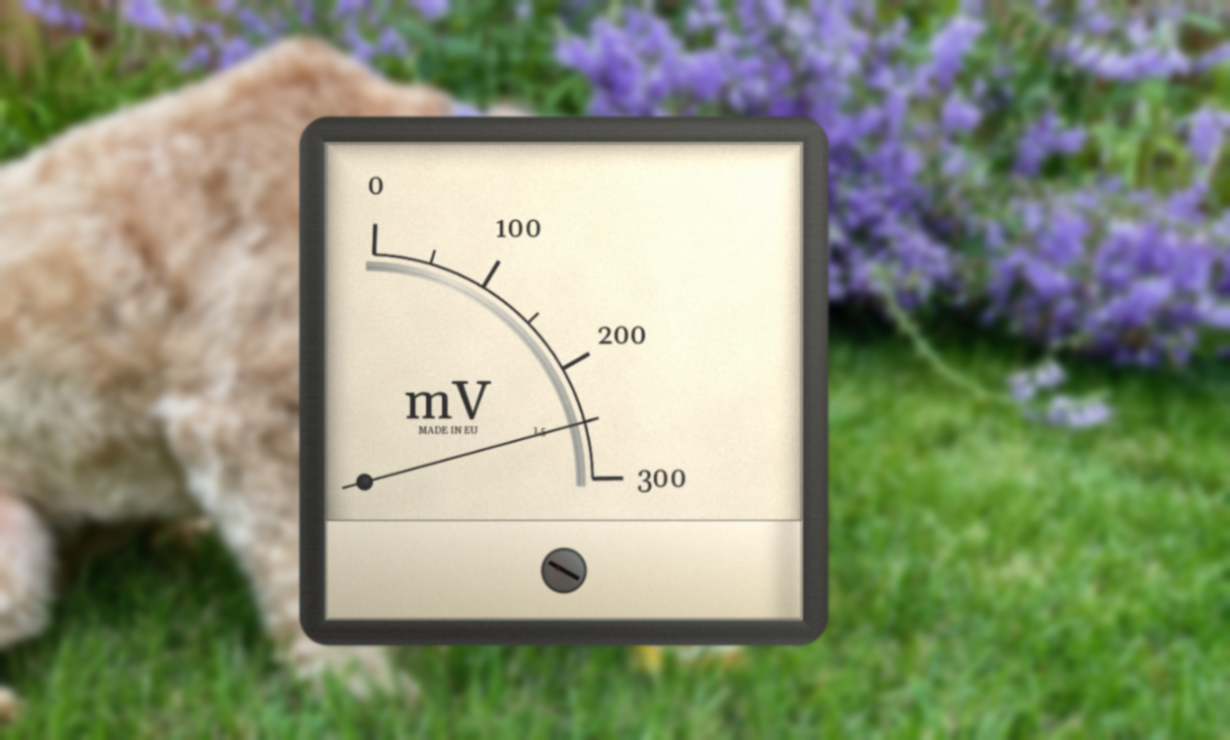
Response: 250 mV
